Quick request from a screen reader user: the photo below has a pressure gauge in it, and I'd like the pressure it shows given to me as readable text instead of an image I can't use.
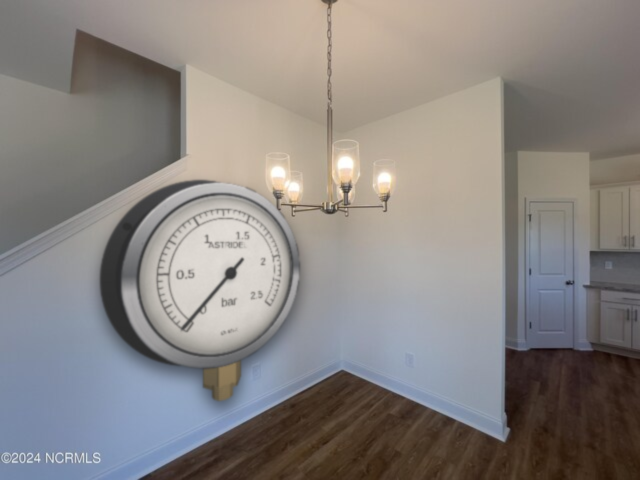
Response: 0.05 bar
